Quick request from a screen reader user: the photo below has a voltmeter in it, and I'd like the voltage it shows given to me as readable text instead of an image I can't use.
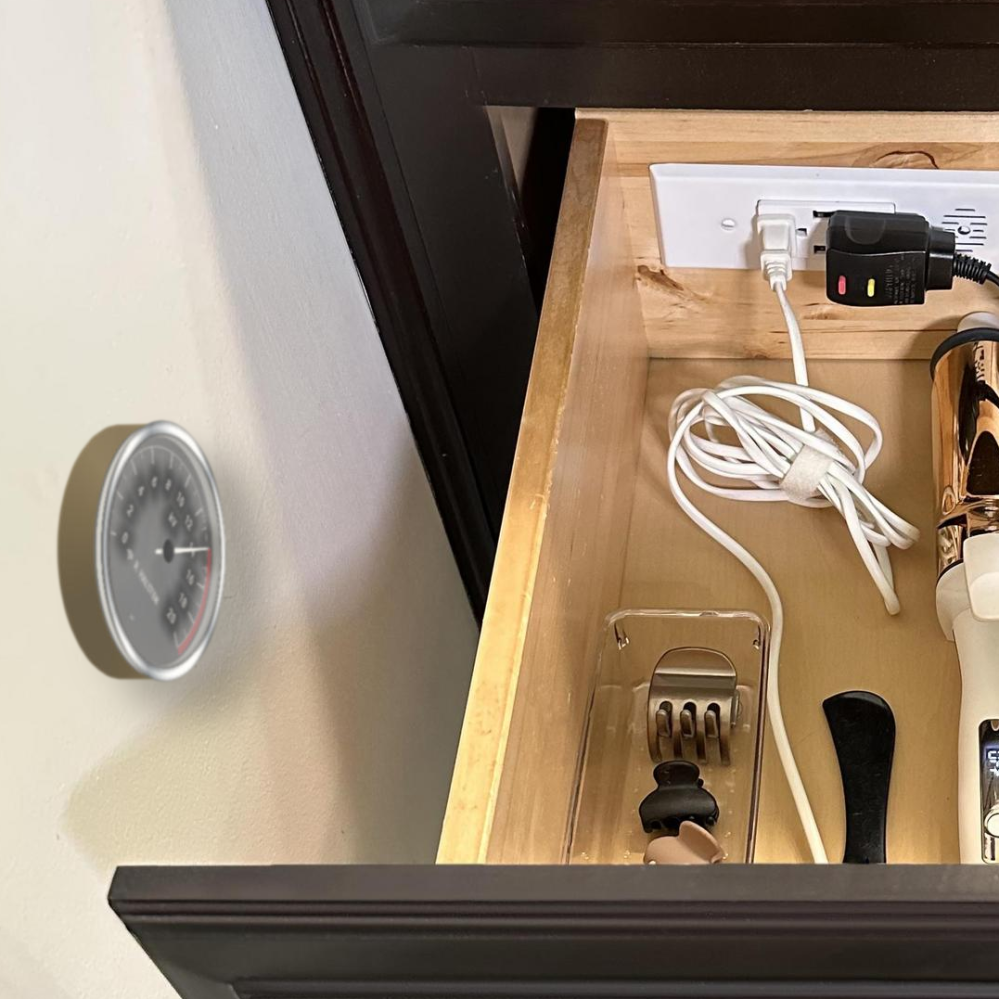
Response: 14 kV
